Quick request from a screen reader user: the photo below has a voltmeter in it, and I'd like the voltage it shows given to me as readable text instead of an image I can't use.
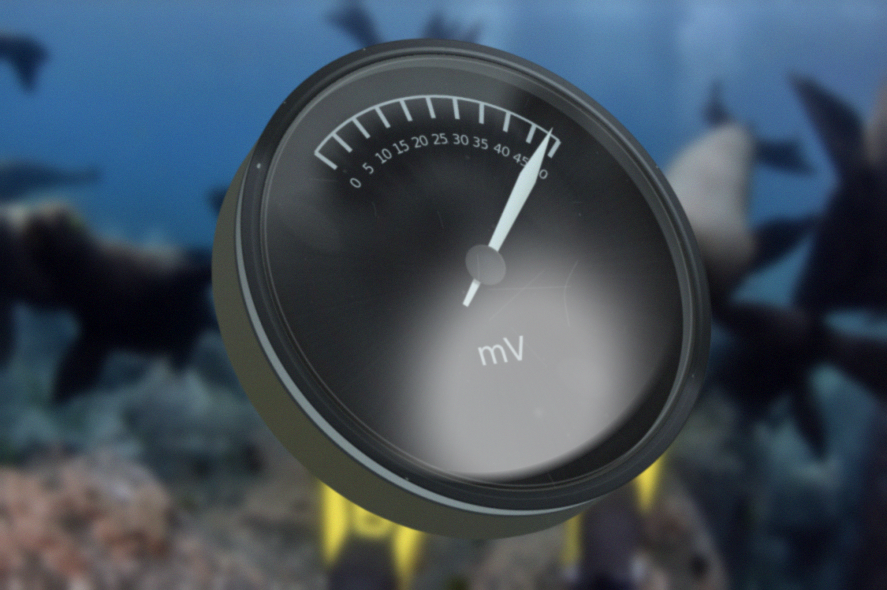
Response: 47.5 mV
